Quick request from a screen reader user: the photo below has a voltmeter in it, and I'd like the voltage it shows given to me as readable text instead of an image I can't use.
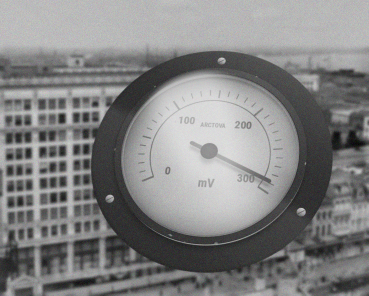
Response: 290 mV
